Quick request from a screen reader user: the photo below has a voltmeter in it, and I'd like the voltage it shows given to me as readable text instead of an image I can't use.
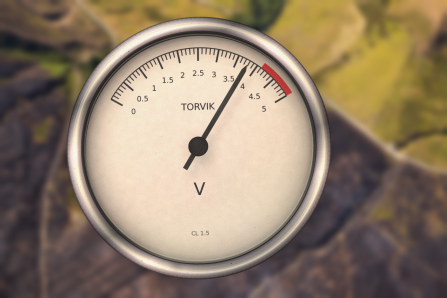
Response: 3.8 V
